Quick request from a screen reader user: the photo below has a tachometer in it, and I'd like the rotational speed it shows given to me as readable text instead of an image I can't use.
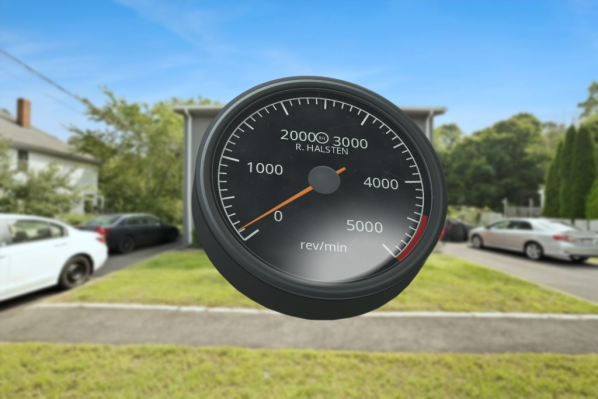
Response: 100 rpm
